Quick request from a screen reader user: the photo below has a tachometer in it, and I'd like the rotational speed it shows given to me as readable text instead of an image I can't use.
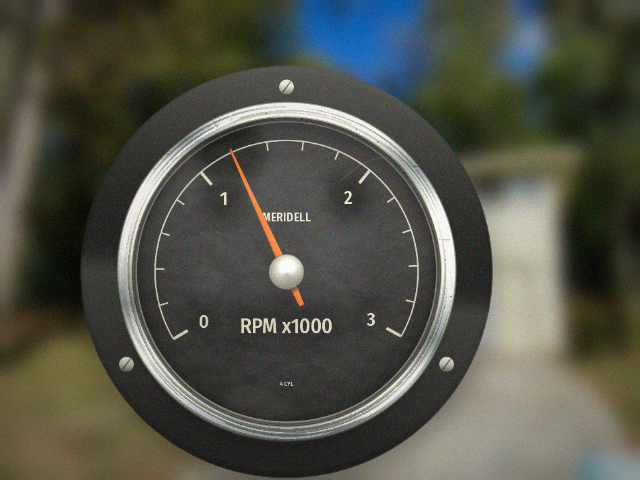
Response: 1200 rpm
